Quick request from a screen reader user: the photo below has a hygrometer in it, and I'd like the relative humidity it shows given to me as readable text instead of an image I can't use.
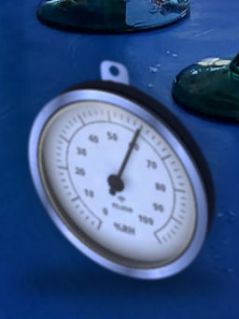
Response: 60 %
